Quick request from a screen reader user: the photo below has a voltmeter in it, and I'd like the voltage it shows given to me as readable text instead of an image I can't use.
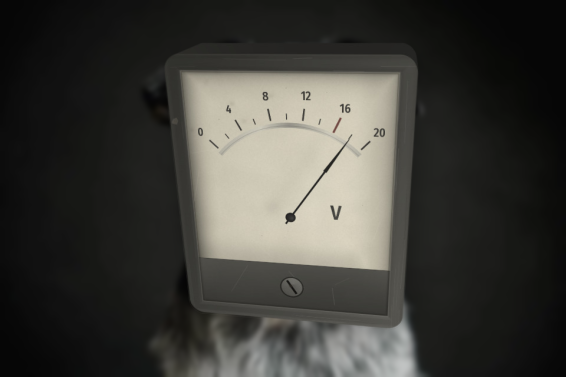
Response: 18 V
